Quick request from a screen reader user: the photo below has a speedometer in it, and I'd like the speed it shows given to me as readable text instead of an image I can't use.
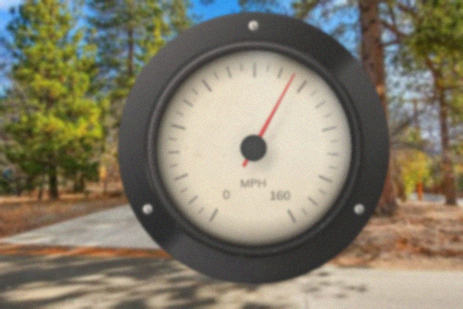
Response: 95 mph
